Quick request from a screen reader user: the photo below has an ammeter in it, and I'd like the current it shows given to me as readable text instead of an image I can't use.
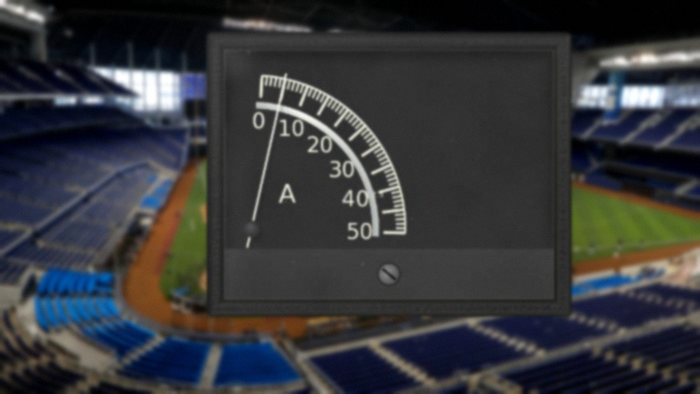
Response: 5 A
